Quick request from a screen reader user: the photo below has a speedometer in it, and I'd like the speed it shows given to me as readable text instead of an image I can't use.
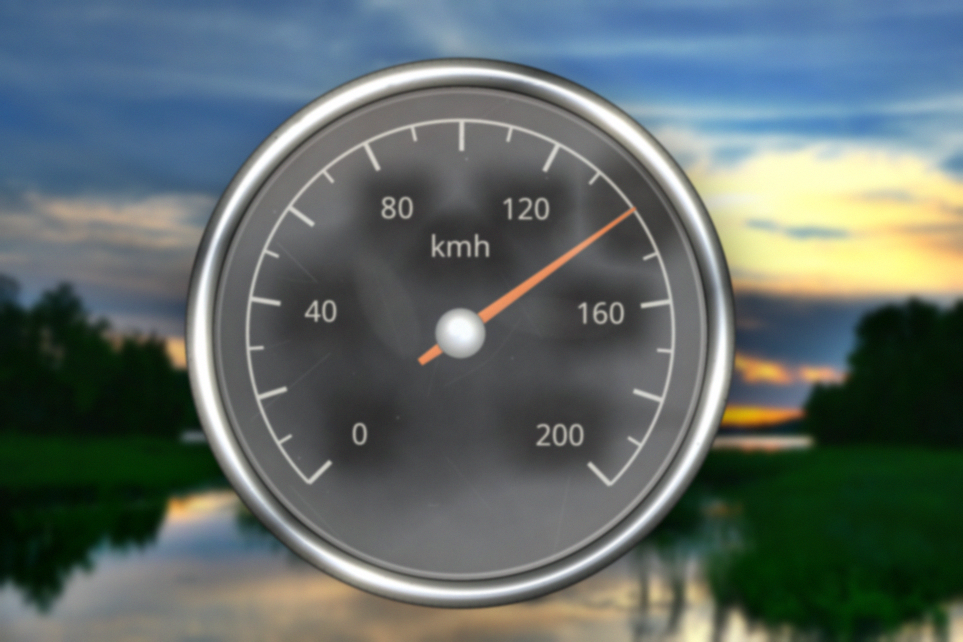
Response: 140 km/h
